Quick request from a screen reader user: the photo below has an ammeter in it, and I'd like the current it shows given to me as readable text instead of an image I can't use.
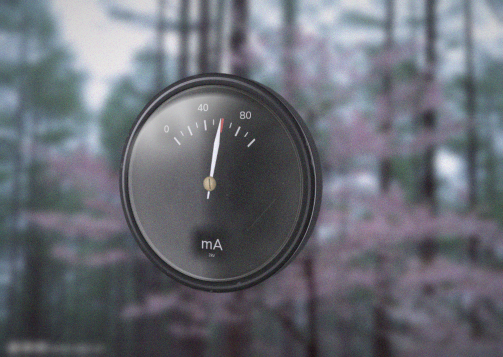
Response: 60 mA
